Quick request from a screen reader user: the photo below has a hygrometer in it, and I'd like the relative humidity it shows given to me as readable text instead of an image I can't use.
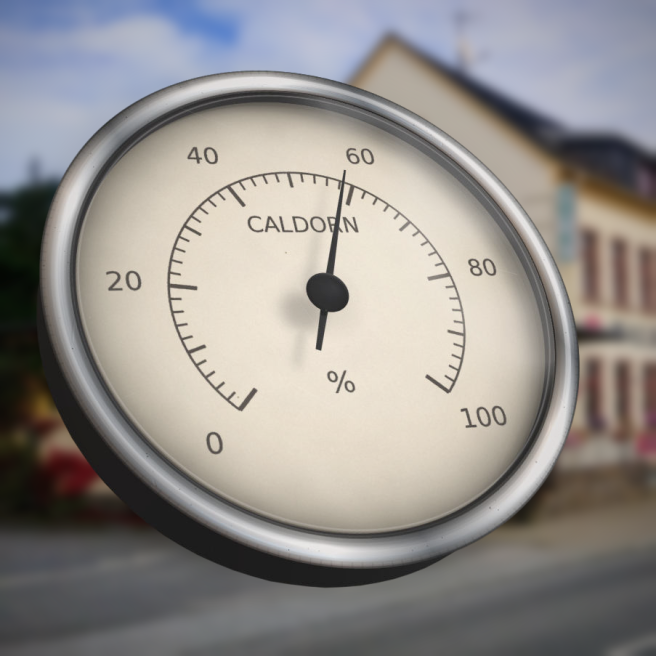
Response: 58 %
